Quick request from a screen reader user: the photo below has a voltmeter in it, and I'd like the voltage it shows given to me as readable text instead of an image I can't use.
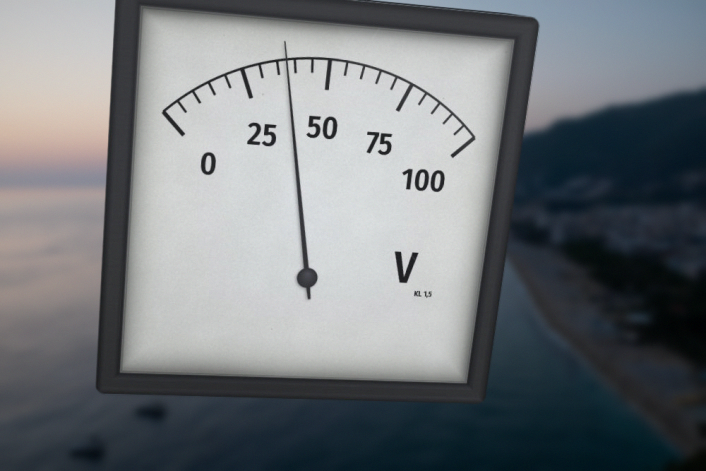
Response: 37.5 V
